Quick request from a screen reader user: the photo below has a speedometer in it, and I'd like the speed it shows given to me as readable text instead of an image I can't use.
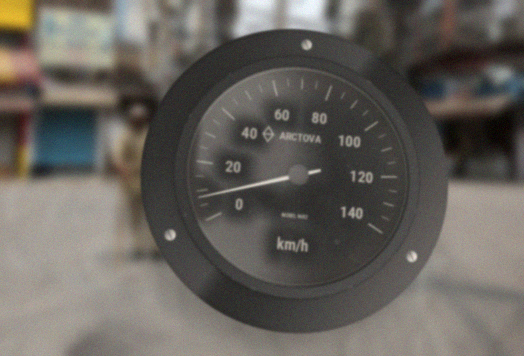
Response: 7.5 km/h
